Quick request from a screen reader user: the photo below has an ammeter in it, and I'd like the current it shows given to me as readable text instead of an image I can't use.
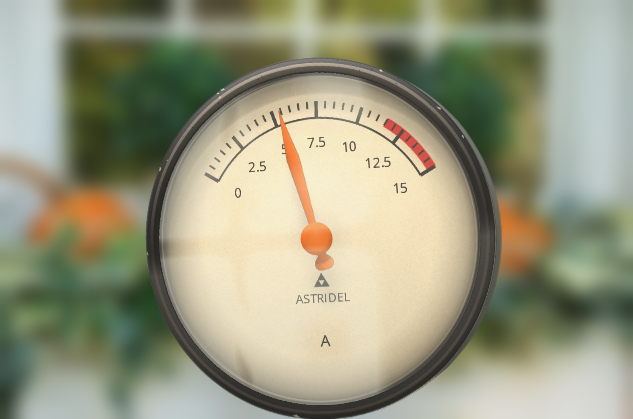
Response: 5.5 A
